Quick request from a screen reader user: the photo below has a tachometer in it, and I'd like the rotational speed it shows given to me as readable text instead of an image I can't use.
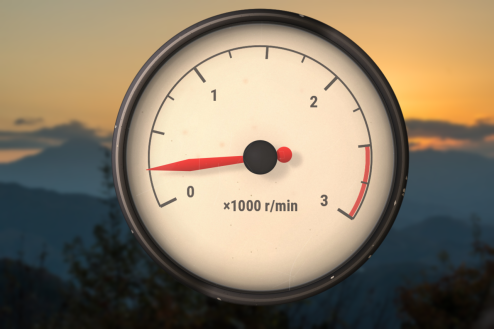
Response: 250 rpm
